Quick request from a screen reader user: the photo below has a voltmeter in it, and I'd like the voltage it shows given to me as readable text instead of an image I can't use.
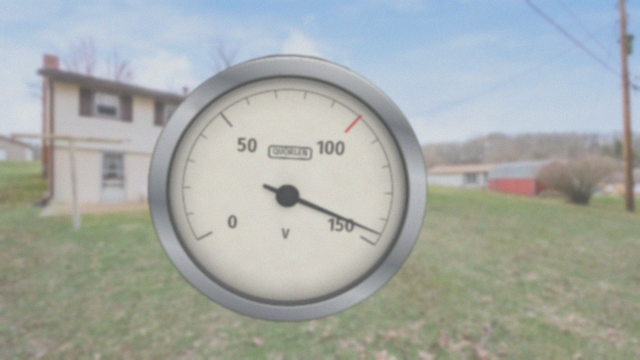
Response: 145 V
